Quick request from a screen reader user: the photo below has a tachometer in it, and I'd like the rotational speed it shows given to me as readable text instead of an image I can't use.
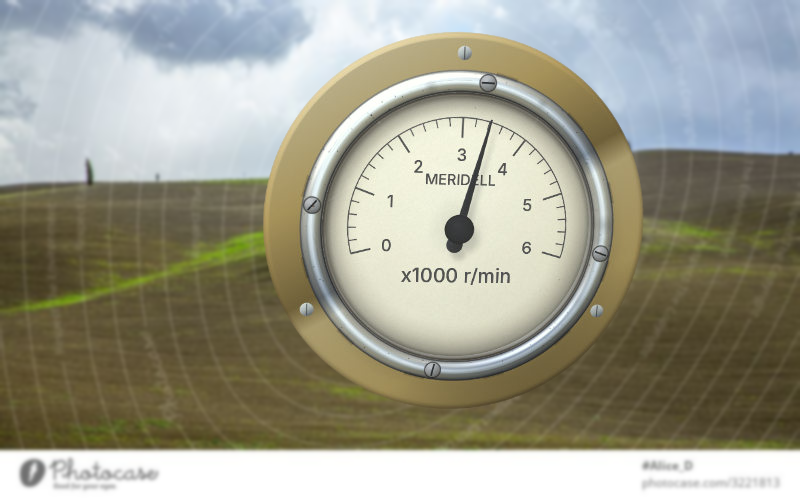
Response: 3400 rpm
